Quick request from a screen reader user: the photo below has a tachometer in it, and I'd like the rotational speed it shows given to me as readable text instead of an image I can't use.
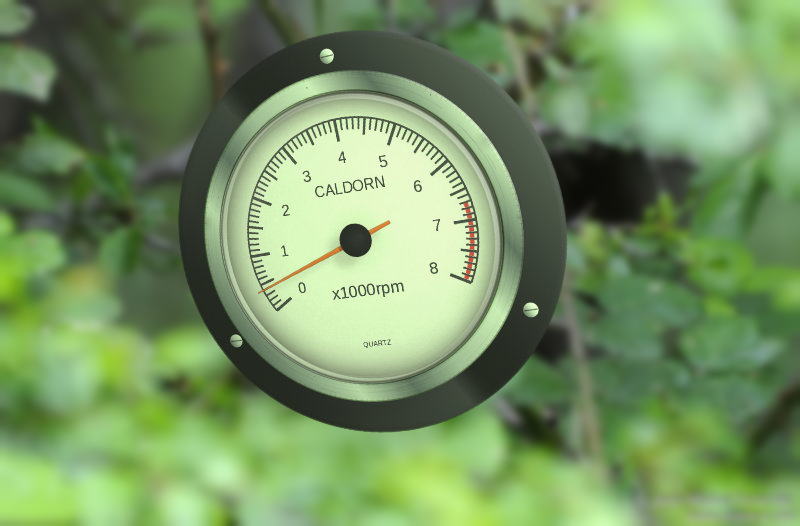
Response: 400 rpm
